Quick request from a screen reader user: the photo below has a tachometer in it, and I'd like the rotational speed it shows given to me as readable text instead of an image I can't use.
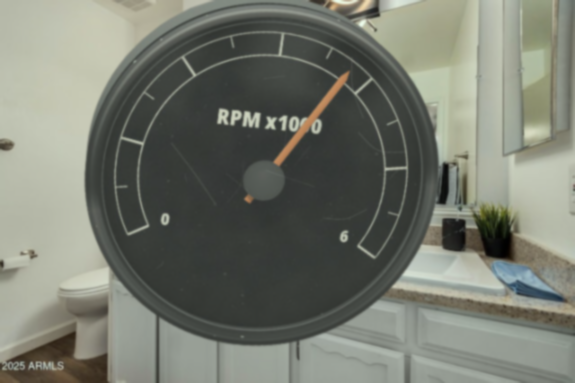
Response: 3750 rpm
